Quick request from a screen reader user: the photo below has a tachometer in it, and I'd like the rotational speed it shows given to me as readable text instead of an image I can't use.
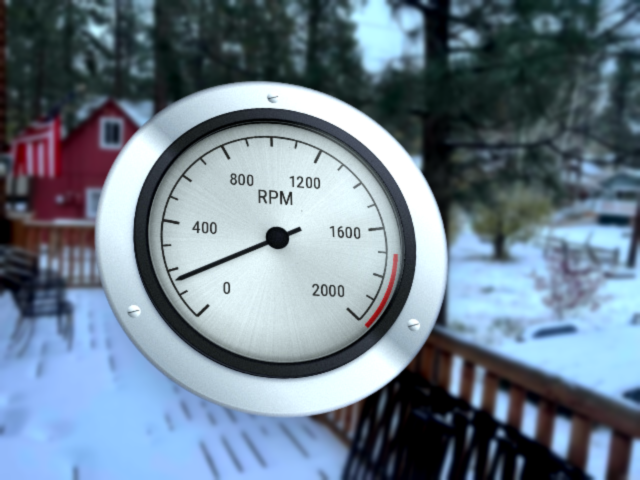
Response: 150 rpm
